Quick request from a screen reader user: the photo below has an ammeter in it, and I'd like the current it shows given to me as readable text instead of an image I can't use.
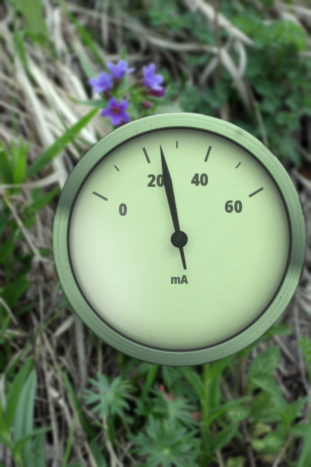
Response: 25 mA
